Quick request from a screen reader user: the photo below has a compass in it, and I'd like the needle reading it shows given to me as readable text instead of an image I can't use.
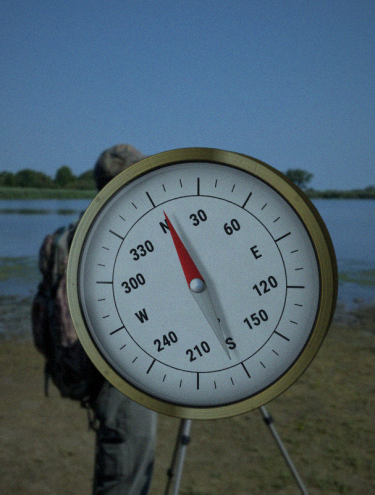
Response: 5 °
